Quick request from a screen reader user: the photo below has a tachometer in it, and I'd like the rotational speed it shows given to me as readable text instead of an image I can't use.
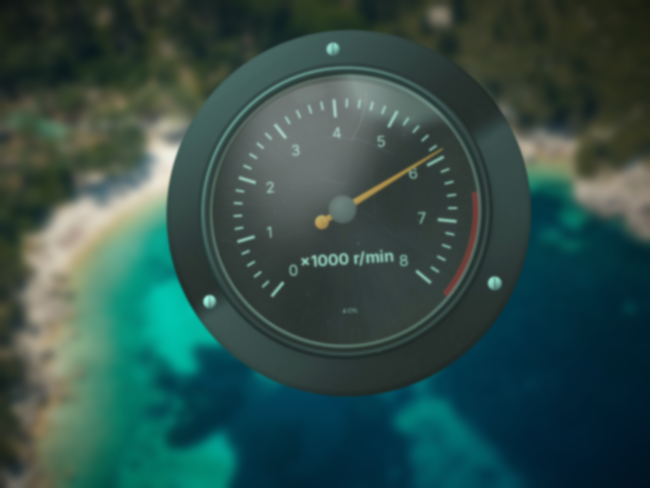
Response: 5900 rpm
